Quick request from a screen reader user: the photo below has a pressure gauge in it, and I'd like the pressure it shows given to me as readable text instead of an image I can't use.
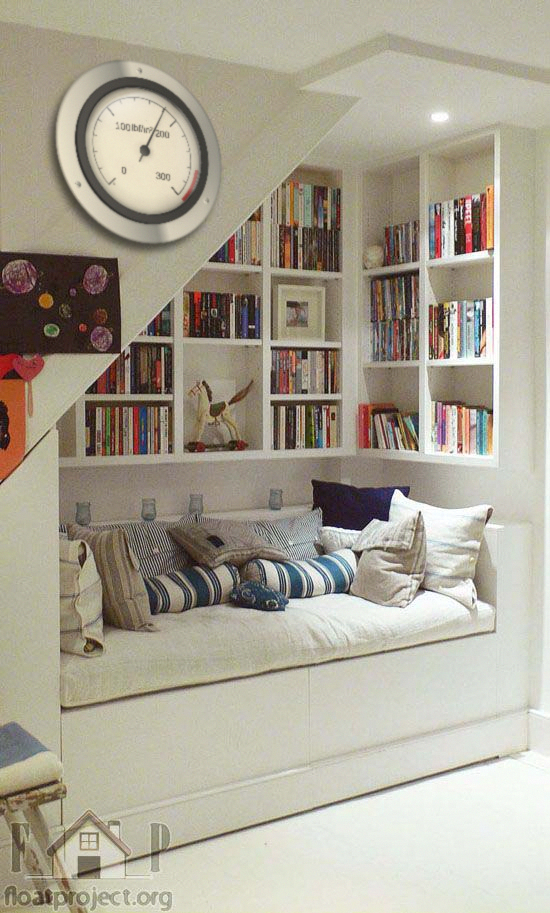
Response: 180 psi
